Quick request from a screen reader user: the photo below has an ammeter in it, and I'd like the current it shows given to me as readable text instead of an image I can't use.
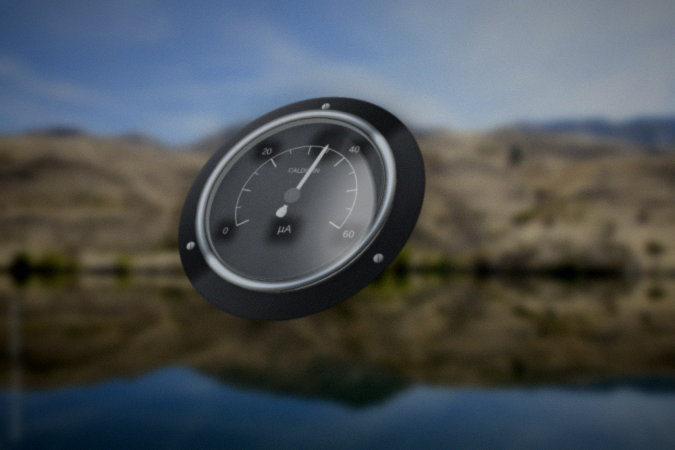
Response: 35 µA
